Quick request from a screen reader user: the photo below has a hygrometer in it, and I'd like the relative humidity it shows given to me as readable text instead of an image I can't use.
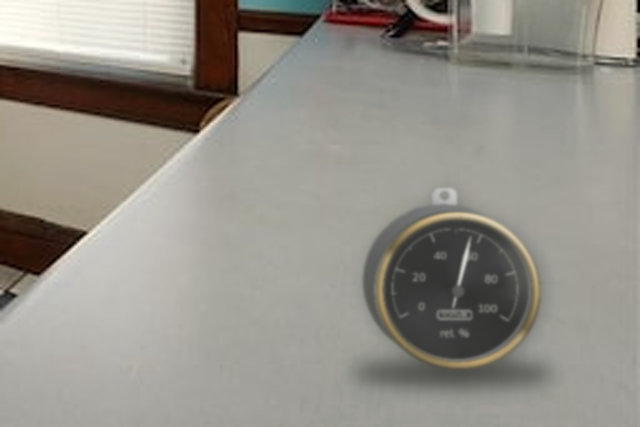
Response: 55 %
